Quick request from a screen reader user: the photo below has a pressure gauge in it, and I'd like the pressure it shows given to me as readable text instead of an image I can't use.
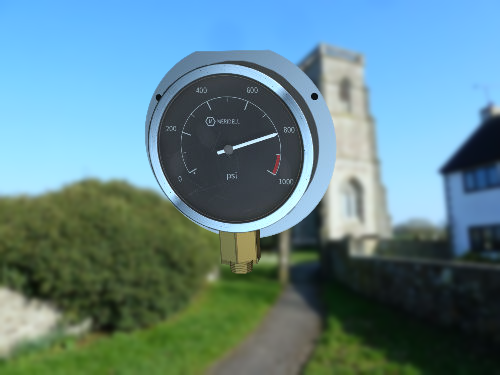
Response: 800 psi
